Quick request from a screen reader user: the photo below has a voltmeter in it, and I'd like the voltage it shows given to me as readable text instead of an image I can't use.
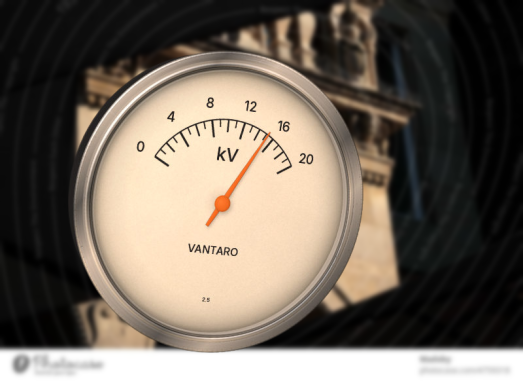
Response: 15 kV
